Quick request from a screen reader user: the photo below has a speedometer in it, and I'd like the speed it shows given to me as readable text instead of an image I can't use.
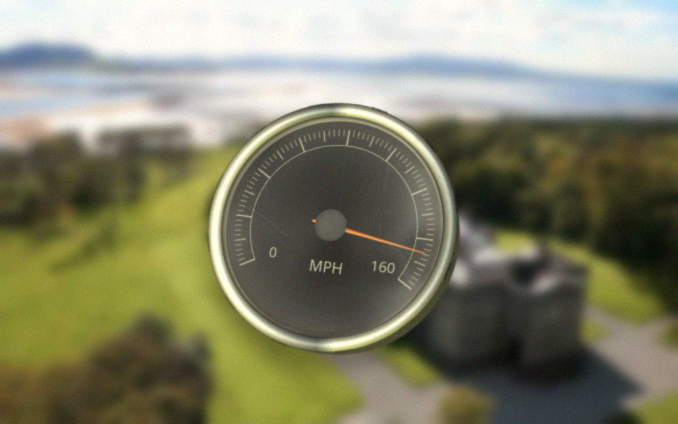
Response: 146 mph
